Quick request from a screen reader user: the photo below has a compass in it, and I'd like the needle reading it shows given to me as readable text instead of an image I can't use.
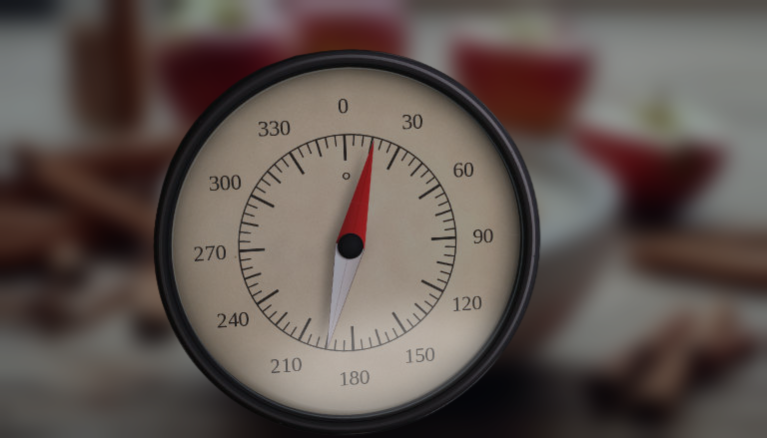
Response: 15 °
